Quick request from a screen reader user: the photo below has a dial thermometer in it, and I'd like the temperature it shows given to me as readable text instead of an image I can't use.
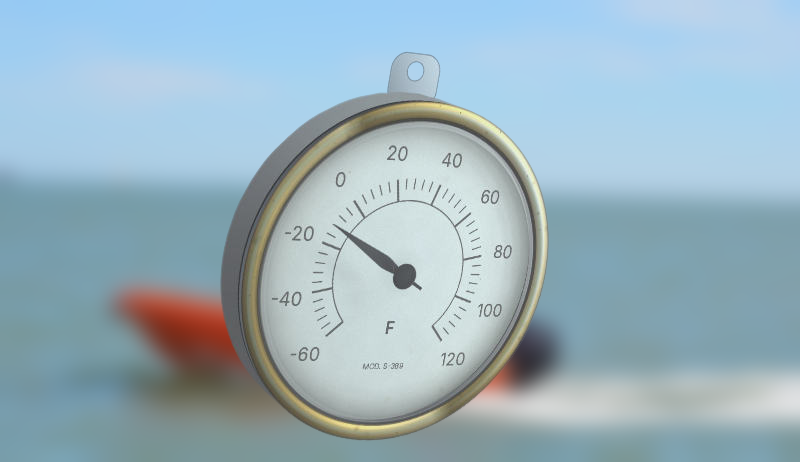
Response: -12 °F
